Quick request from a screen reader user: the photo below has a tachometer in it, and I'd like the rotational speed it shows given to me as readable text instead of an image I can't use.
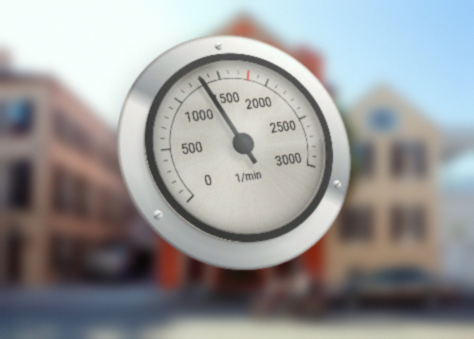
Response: 1300 rpm
